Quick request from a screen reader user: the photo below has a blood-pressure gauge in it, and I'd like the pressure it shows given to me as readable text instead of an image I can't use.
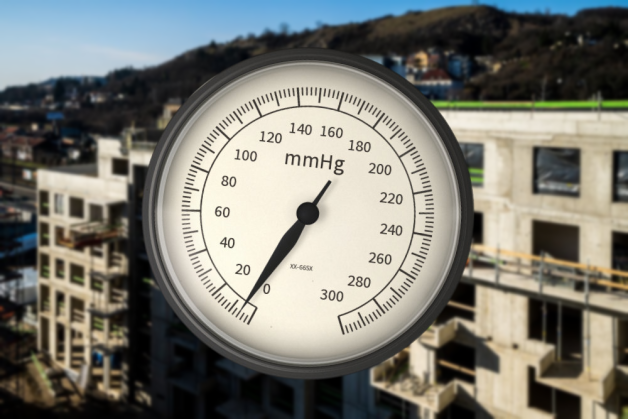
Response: 6 mmHg
